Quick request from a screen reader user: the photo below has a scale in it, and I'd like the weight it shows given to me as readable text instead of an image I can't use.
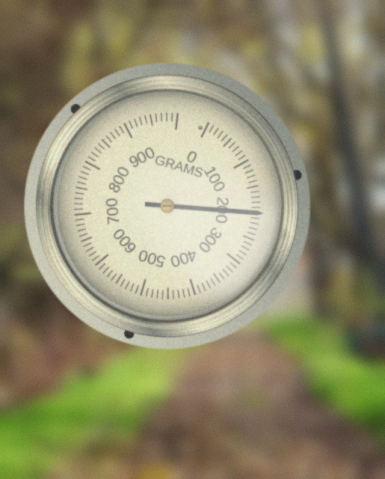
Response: 200 g
